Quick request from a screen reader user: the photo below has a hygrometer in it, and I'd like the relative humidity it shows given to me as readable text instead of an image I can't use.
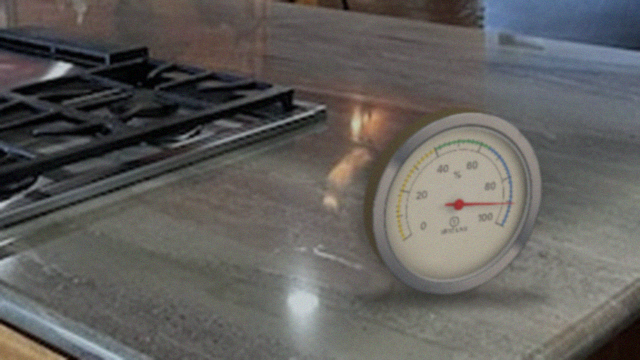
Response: 90 %
